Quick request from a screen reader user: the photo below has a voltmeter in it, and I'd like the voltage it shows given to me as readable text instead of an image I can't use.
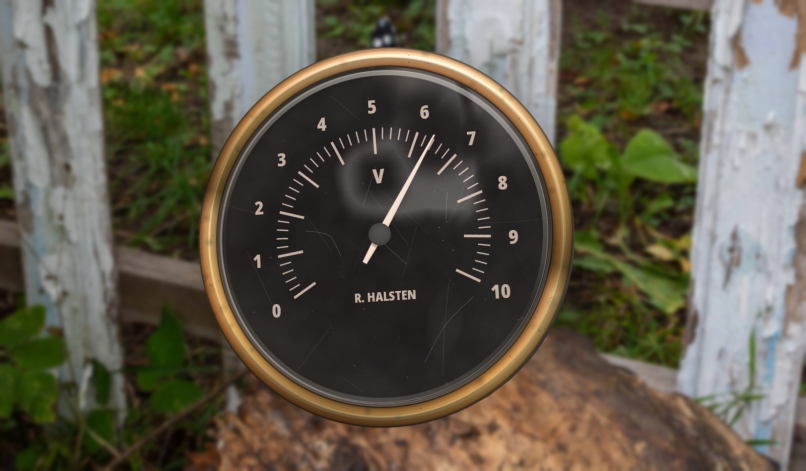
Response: 6.4 V
